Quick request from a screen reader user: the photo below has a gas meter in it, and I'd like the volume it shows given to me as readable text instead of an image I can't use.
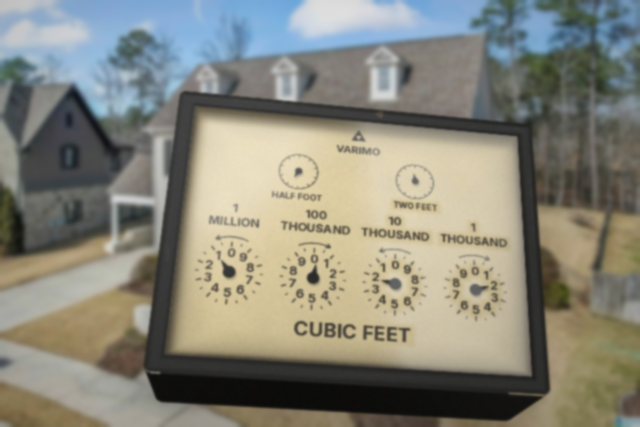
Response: 102200 ft³
